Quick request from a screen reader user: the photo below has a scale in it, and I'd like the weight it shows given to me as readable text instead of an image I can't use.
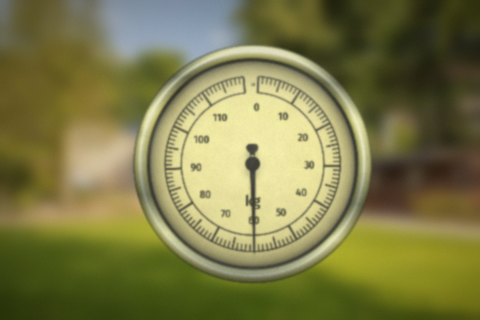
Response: 60 kg
